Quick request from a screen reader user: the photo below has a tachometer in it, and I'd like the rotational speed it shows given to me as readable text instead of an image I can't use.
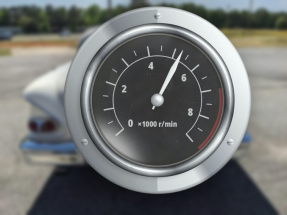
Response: 5250 rpm
